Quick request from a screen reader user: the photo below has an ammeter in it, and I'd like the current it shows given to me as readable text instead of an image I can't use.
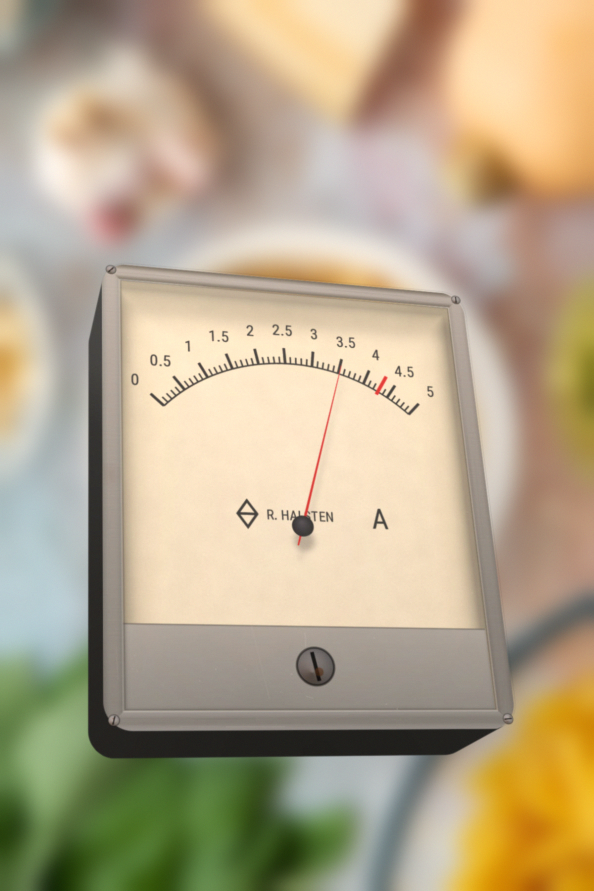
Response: 3.5 A
